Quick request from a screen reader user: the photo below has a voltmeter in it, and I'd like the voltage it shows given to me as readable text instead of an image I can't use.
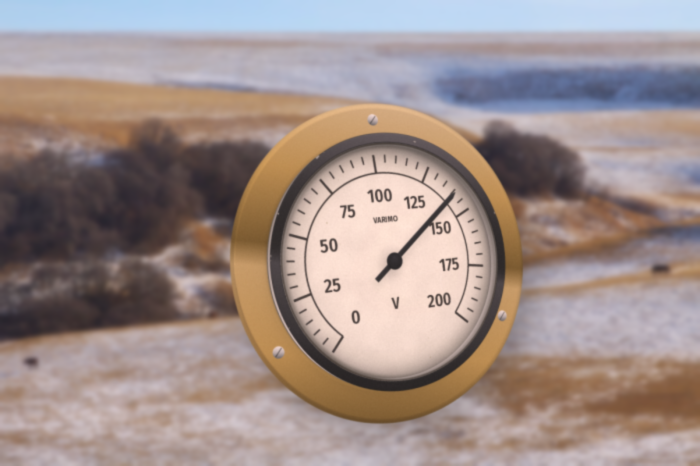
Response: 140 V
